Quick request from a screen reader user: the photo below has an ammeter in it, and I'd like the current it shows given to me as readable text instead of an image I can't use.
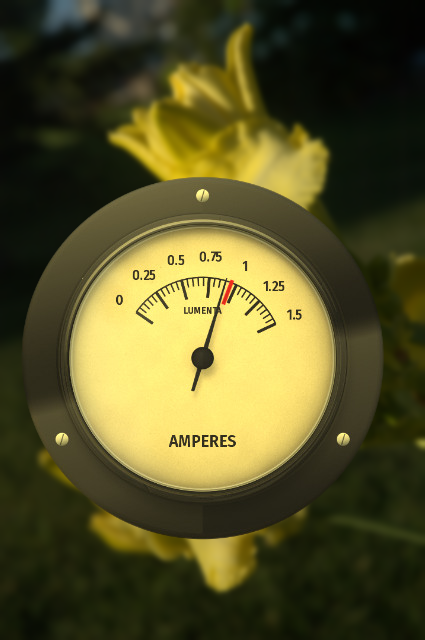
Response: 0.9 A
